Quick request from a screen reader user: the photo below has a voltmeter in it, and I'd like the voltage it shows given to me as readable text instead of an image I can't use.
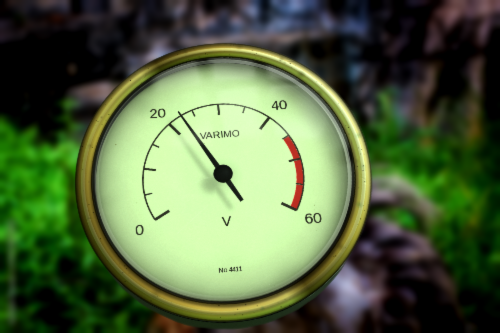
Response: 22.5 V
